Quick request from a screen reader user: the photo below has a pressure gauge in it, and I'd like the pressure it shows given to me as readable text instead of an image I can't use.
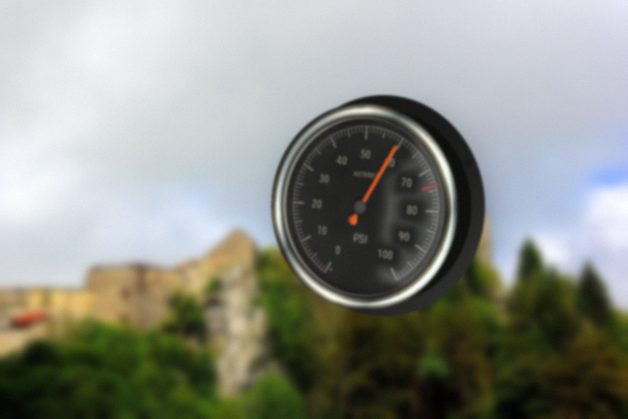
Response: 60 psi
